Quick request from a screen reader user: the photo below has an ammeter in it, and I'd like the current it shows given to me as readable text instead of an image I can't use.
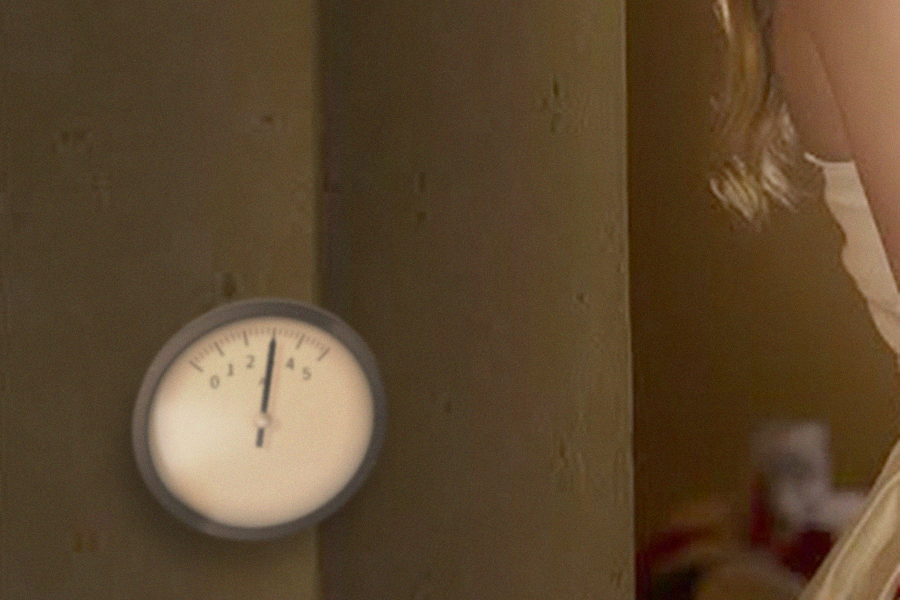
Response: 3 A
